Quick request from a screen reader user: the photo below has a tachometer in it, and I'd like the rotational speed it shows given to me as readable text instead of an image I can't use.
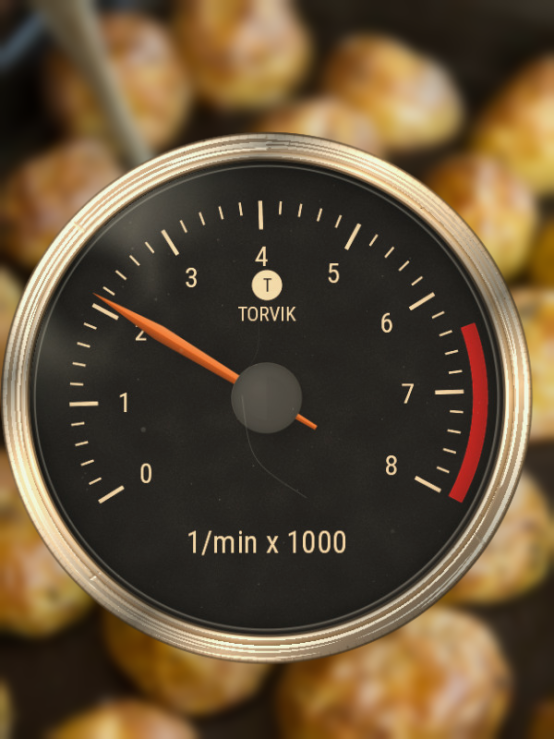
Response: 2100 rpm
